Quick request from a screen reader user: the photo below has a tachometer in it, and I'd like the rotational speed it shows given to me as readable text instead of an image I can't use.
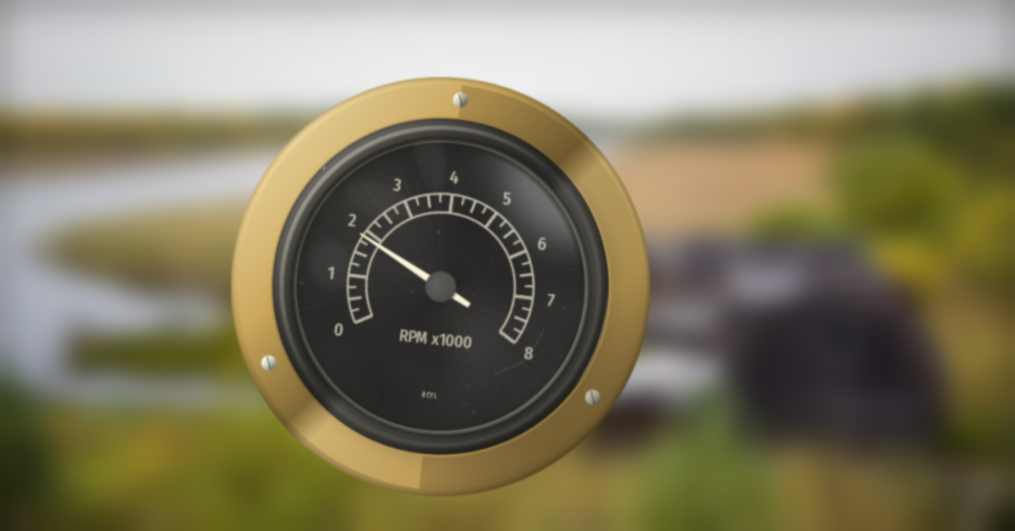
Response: 1875 rpm
